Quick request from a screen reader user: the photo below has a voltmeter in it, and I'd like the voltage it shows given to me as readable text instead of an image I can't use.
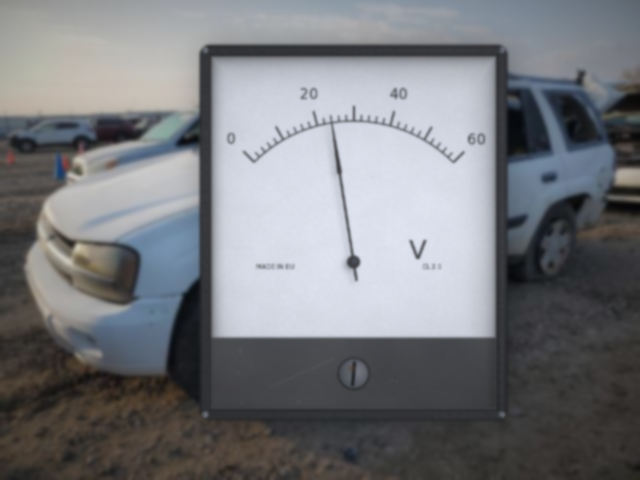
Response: 24 V
